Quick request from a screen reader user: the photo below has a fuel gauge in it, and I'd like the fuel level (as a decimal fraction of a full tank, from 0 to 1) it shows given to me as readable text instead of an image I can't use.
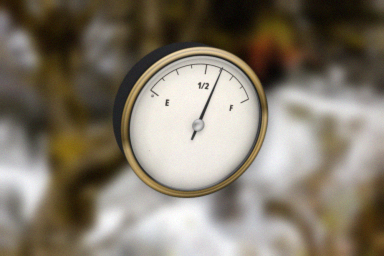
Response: 0.625
